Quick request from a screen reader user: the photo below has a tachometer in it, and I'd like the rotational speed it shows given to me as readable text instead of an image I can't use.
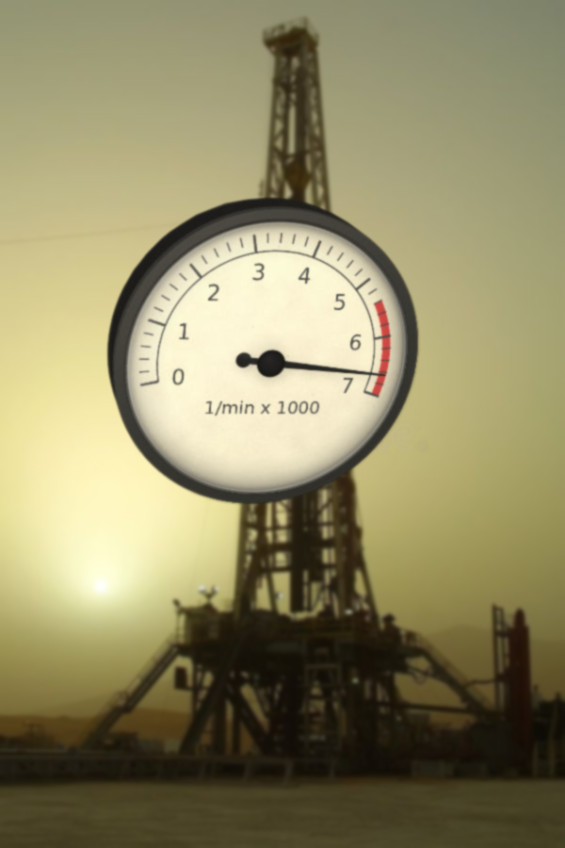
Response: 6600 rpm
